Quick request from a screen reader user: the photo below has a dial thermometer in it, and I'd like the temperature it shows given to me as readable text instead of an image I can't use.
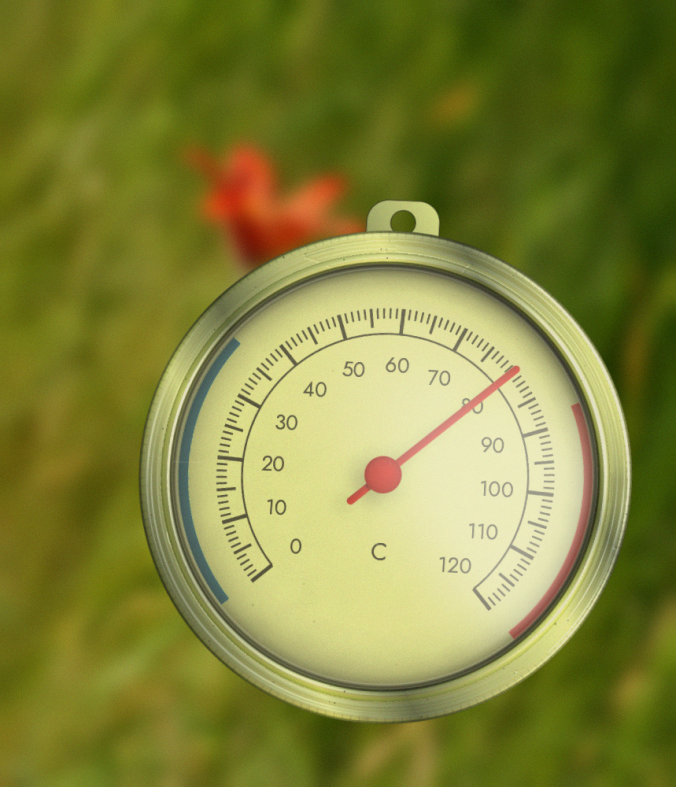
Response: 80 °C
